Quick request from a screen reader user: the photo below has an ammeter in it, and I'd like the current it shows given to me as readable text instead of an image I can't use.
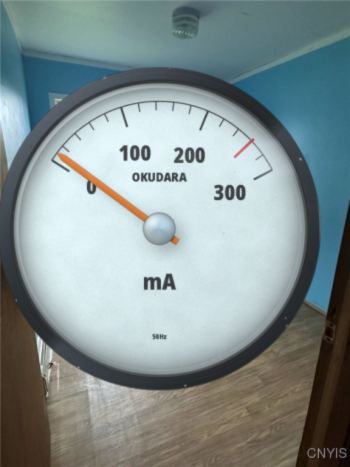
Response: 10 mA
